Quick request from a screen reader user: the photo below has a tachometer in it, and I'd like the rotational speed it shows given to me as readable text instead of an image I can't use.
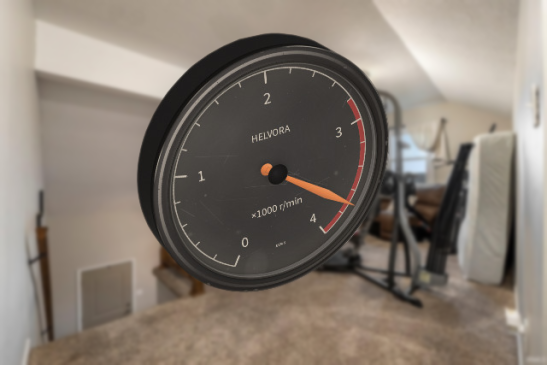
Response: 3700 rpm
